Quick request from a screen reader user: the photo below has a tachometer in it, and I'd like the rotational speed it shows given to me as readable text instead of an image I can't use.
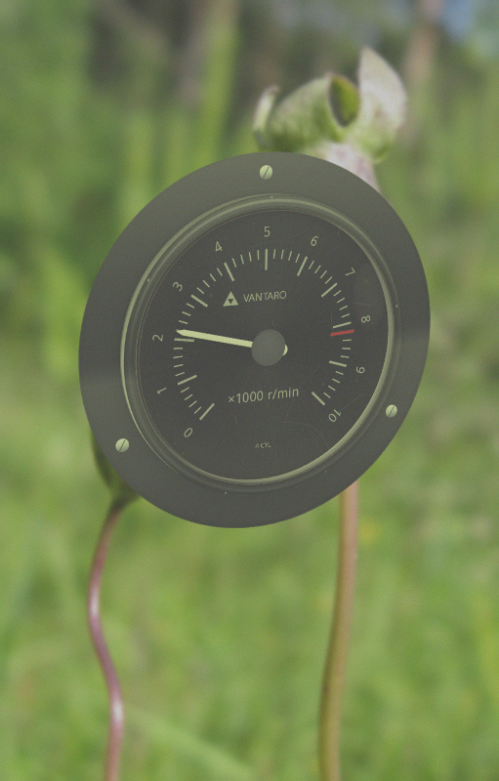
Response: 2200 rpm
